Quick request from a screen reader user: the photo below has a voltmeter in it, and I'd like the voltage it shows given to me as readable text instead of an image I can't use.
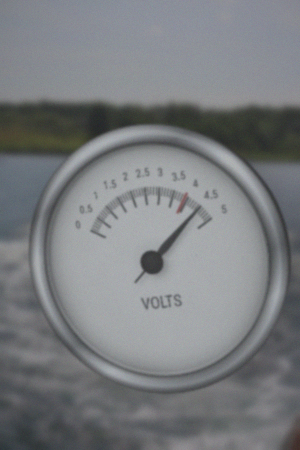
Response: 4.5 V
